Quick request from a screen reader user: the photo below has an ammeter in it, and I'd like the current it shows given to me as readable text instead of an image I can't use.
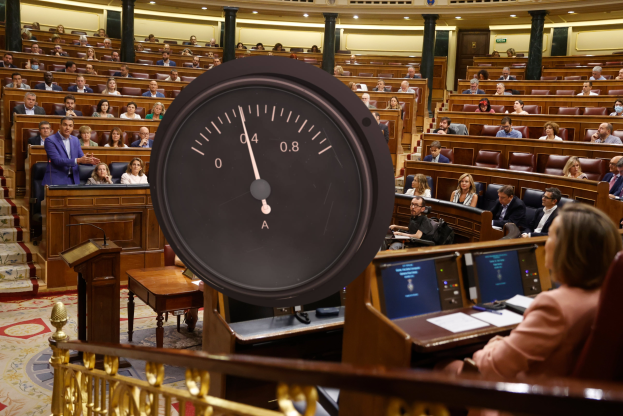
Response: 0.4 A
